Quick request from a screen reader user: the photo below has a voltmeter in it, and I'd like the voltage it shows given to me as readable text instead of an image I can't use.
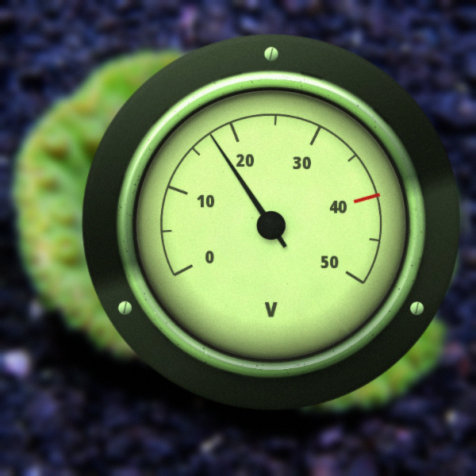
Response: 17.5 V
